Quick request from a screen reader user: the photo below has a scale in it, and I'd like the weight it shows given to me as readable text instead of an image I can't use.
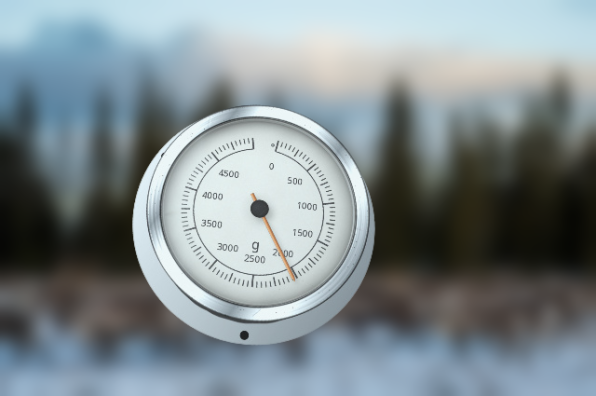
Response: 2050 g
